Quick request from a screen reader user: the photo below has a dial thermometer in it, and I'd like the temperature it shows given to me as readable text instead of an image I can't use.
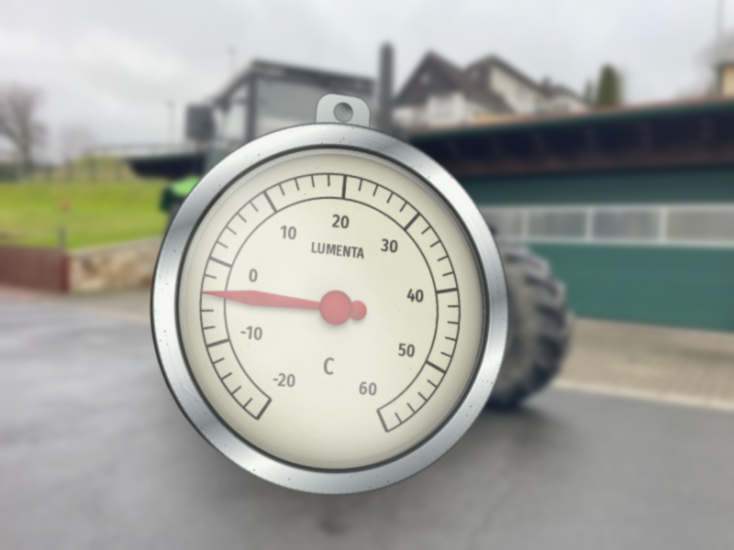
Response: -4 °C
